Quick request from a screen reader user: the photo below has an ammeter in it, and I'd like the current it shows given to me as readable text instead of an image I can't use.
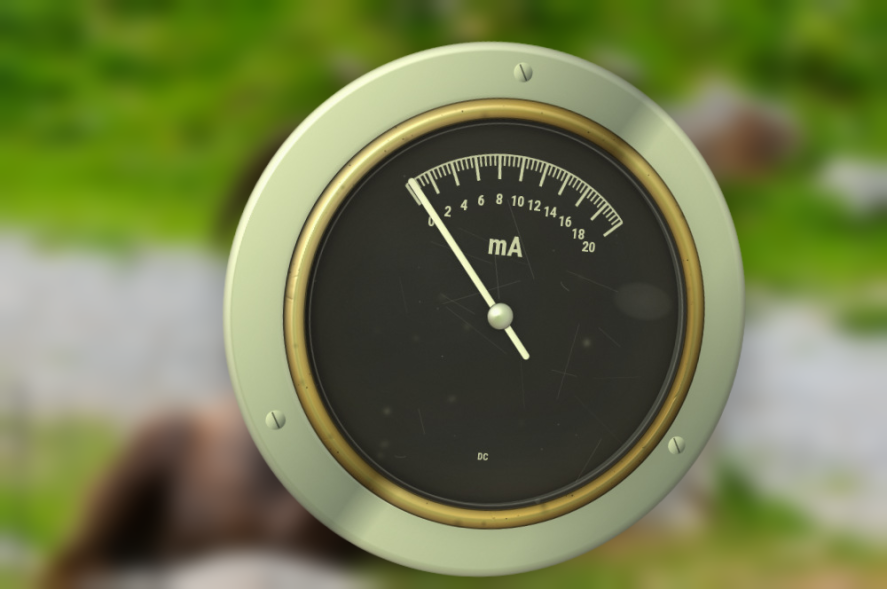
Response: 0.4 mA
